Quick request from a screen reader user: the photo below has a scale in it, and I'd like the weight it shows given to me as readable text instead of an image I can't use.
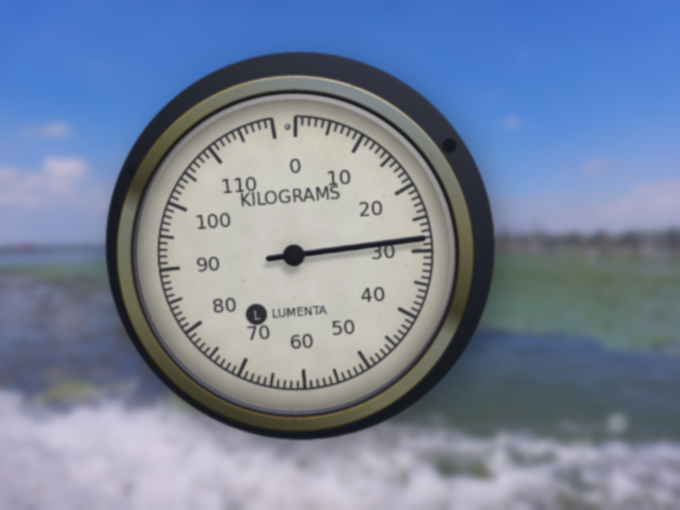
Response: 28 kg
